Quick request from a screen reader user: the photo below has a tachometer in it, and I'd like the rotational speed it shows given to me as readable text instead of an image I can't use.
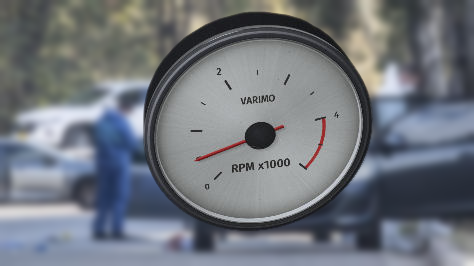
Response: 500 rpm
